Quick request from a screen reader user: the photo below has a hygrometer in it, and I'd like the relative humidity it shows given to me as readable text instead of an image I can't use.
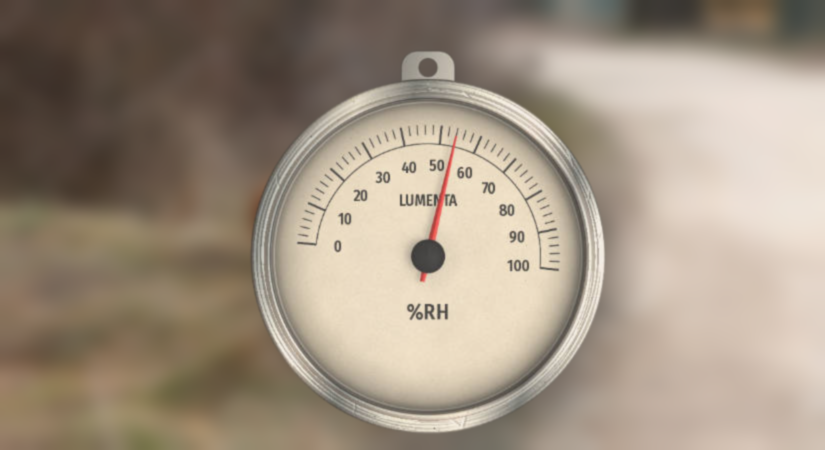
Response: 54 %
